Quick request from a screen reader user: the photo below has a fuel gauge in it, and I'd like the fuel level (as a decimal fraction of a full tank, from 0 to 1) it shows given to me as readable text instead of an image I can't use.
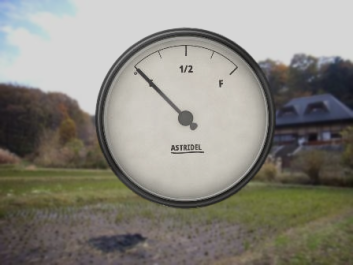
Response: 0
